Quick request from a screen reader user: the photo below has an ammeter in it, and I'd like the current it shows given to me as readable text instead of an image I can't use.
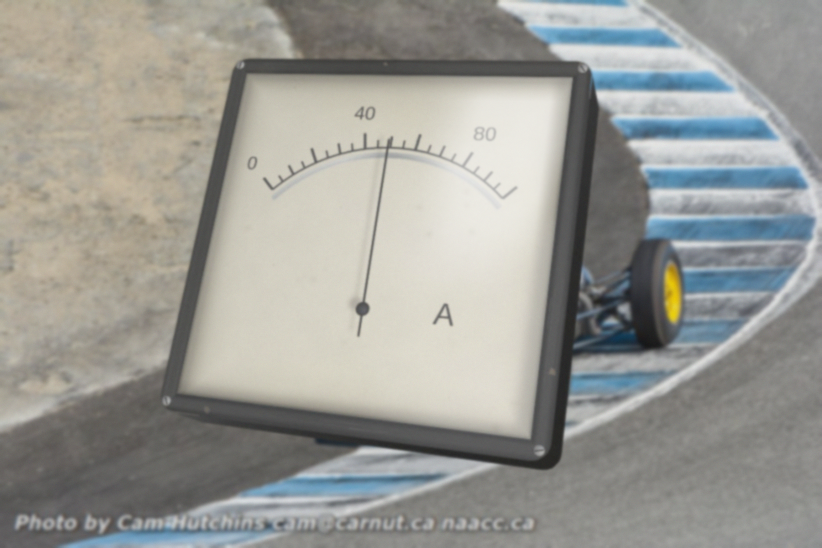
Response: 50 A
